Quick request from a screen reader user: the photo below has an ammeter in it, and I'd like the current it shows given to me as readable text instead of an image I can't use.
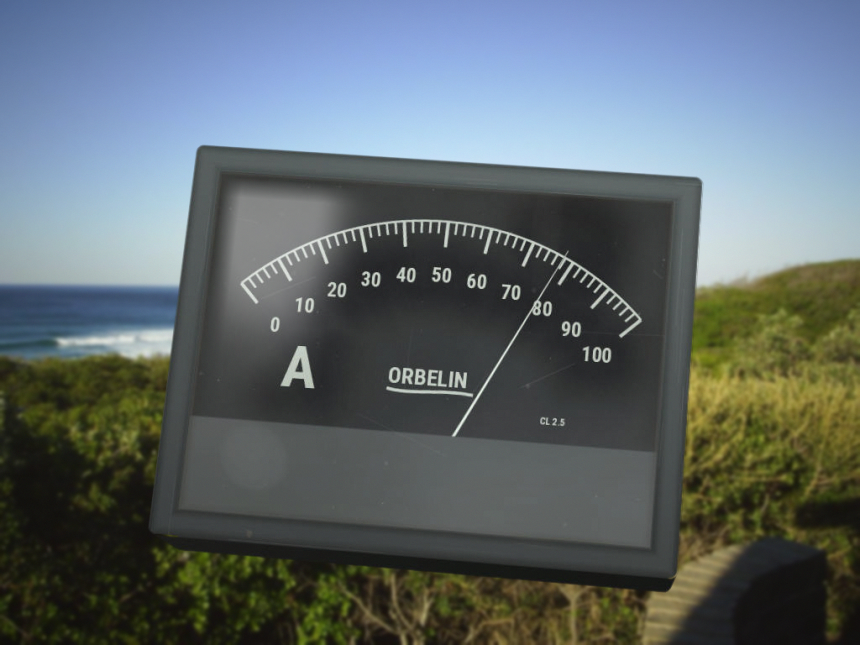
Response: 78 A
